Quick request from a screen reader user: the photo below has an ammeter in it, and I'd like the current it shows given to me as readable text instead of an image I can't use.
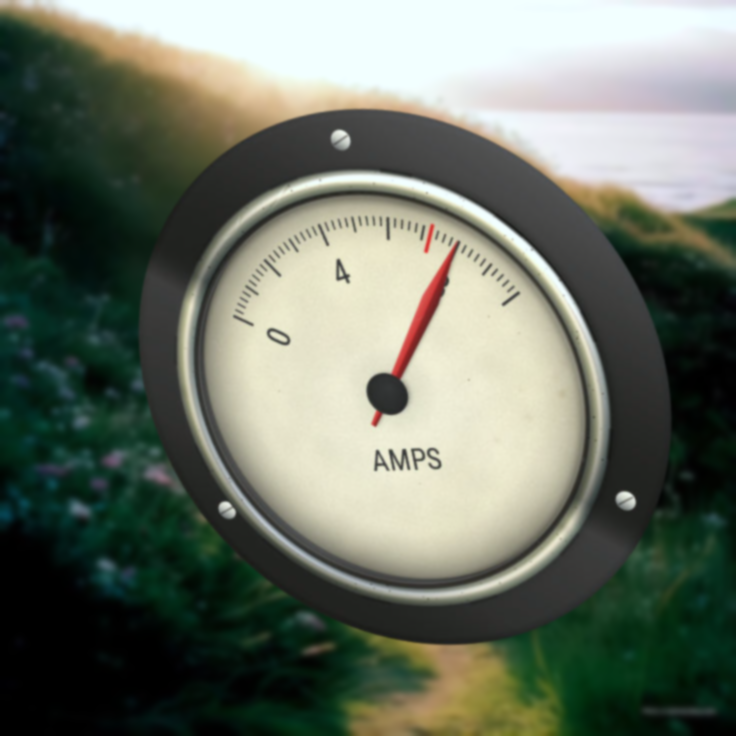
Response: 8 A
